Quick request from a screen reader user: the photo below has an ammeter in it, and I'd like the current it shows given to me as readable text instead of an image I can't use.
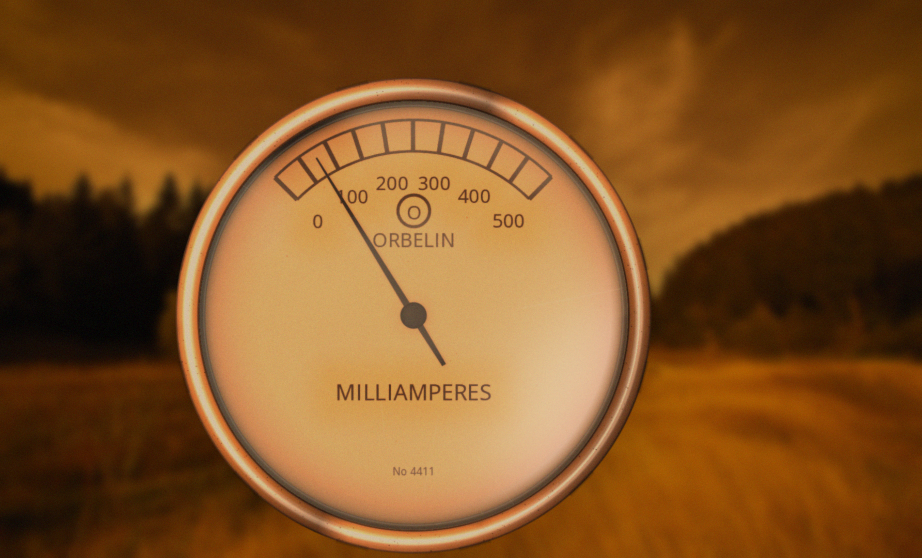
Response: 75 mA
